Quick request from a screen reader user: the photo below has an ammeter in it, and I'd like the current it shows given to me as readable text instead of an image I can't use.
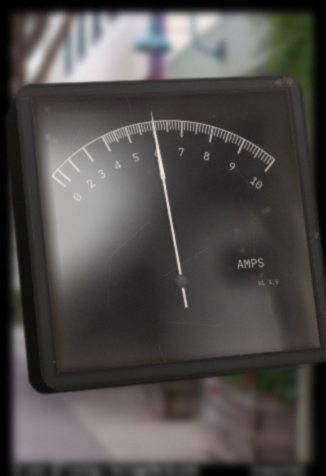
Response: 6 A
